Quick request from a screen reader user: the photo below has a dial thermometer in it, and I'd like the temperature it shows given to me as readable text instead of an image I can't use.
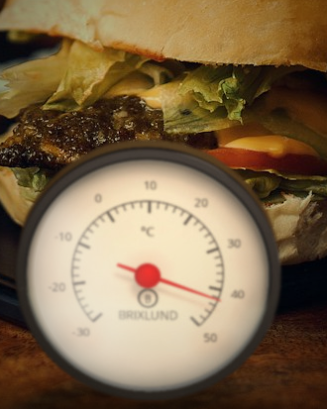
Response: 42 °C
